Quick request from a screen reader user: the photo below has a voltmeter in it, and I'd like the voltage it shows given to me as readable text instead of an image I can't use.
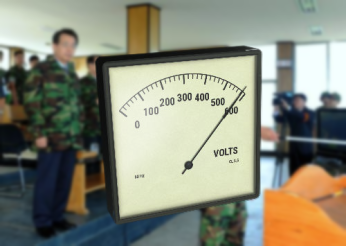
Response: 580 V
